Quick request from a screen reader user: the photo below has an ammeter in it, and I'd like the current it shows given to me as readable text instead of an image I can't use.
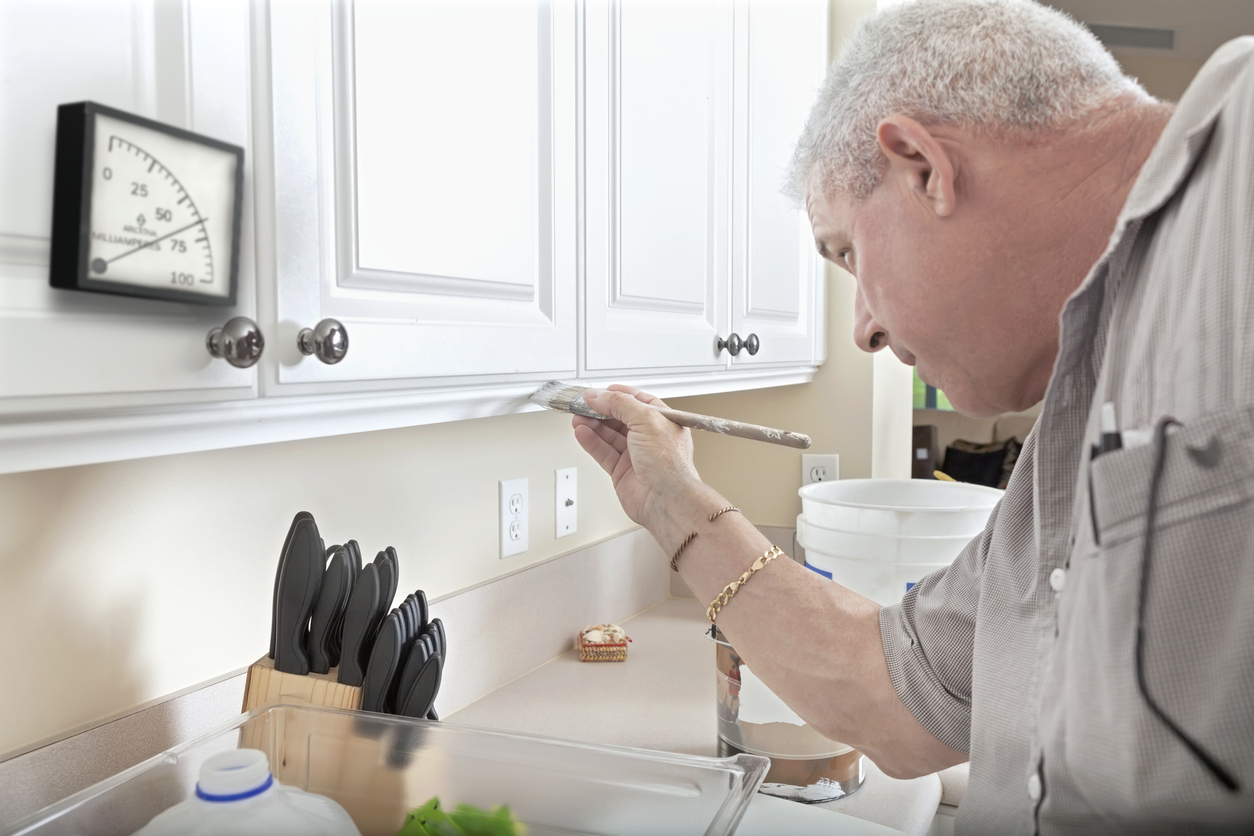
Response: 65 mA
